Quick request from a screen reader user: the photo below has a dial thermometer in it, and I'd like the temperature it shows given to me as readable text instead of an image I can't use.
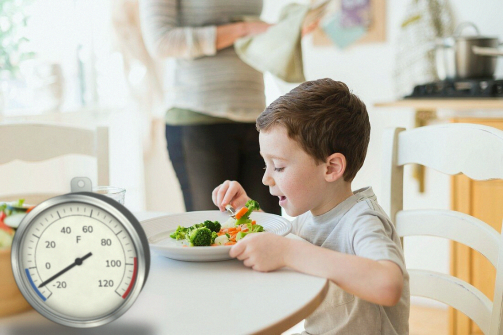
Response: -12 °F
